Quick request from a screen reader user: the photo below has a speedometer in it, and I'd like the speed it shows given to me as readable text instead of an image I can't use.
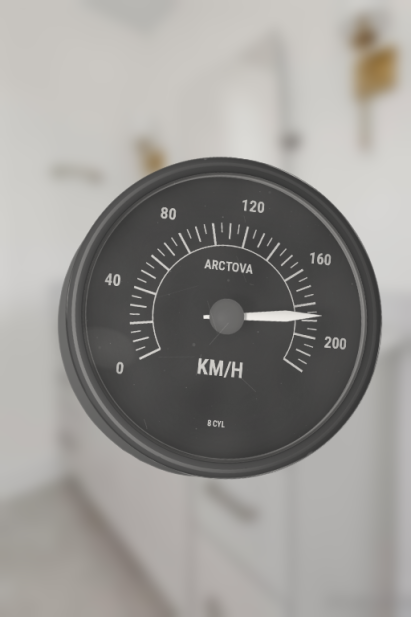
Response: 187.5 km/h
